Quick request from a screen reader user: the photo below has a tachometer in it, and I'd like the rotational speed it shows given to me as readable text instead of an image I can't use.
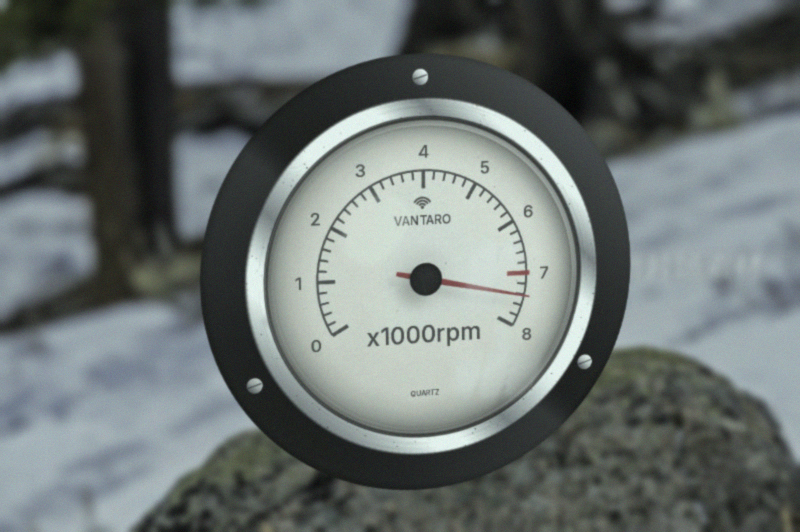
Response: 7400 rpm
